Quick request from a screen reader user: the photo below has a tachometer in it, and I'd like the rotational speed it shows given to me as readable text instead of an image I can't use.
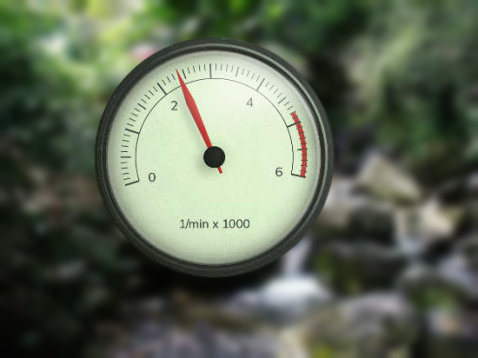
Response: 2400 rpm
